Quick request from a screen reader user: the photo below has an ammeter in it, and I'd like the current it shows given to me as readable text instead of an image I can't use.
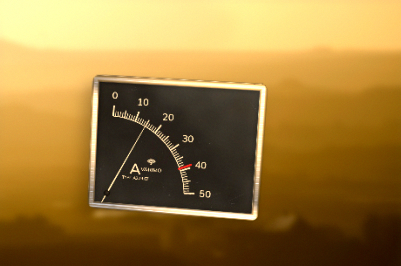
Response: 15 A
